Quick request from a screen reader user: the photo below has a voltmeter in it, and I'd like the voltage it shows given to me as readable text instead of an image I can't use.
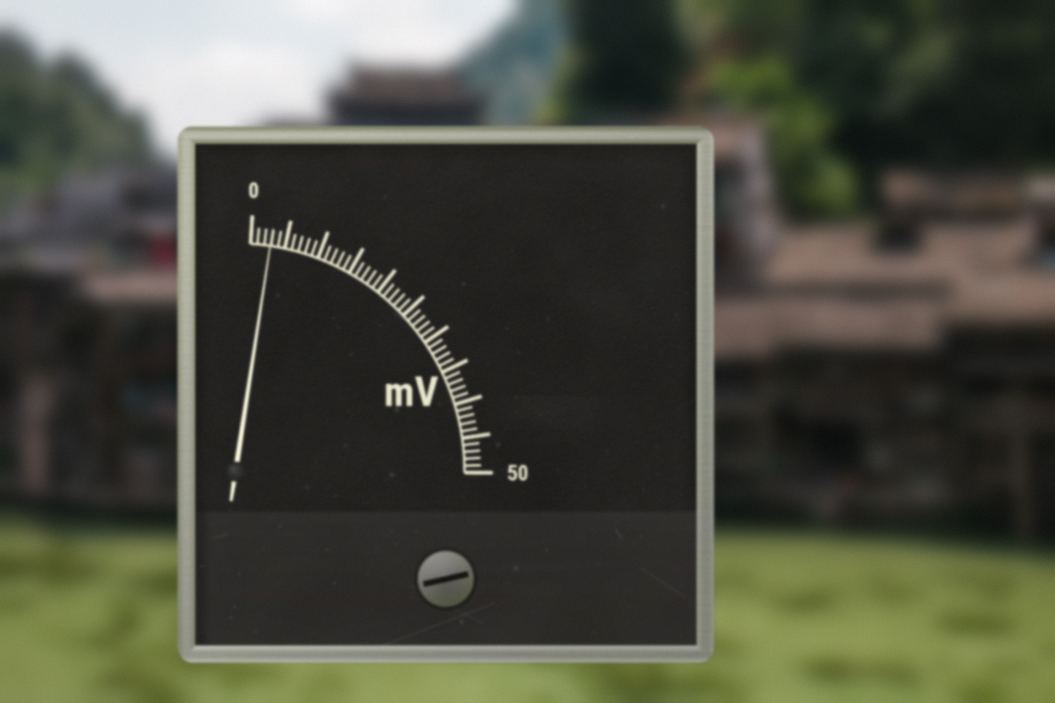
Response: 3 mV
